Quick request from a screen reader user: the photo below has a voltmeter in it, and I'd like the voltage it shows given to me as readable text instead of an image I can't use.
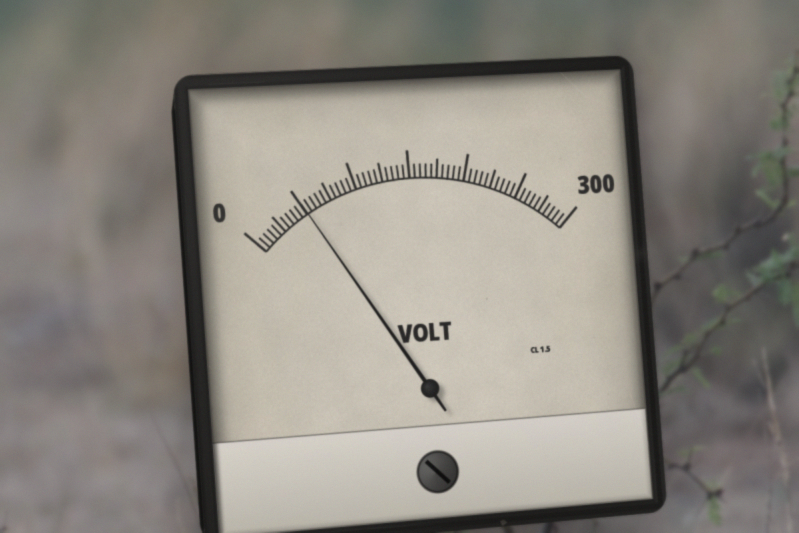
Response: 50 V
